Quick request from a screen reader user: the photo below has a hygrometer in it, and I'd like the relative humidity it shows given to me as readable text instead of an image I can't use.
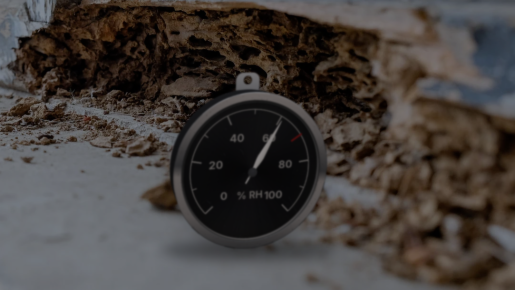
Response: 60 %
